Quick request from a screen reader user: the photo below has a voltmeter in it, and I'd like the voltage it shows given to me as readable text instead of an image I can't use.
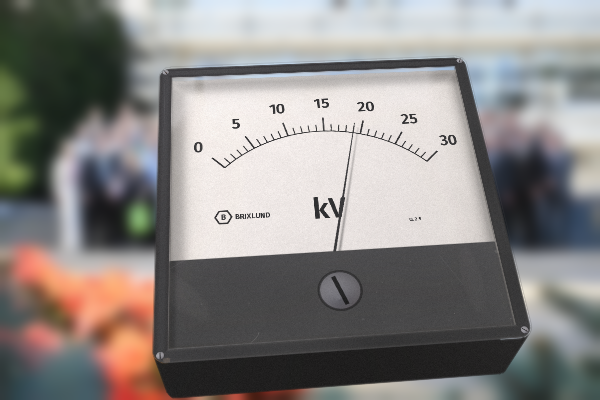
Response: 19 kV
